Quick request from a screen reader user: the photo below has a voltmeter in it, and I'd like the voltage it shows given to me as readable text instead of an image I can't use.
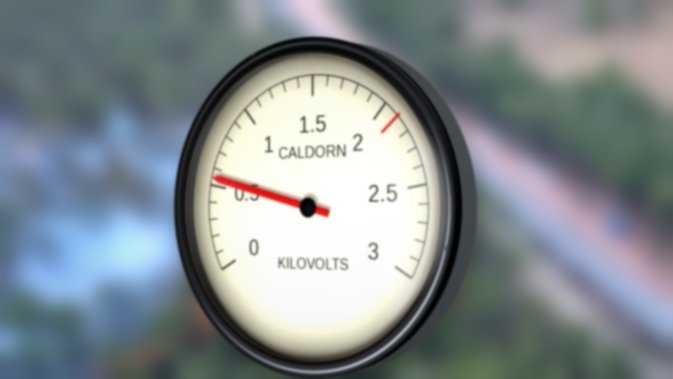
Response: 0.55 kV
